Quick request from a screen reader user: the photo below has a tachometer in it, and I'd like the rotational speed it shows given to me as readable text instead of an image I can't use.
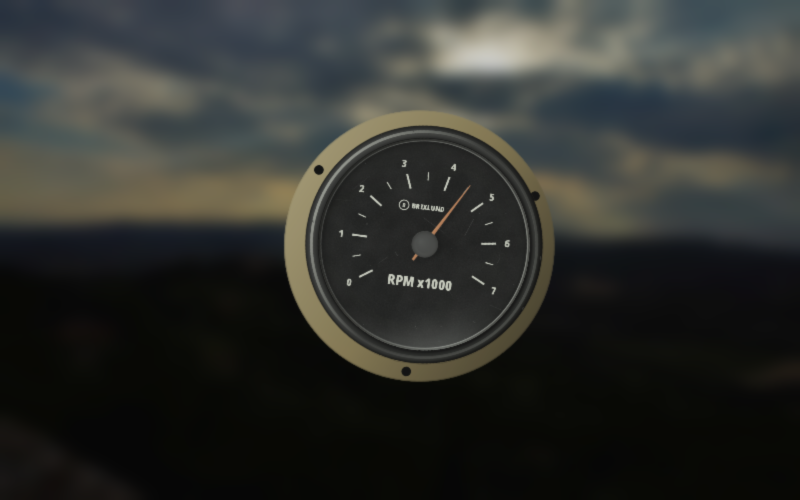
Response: 4500 rpm
